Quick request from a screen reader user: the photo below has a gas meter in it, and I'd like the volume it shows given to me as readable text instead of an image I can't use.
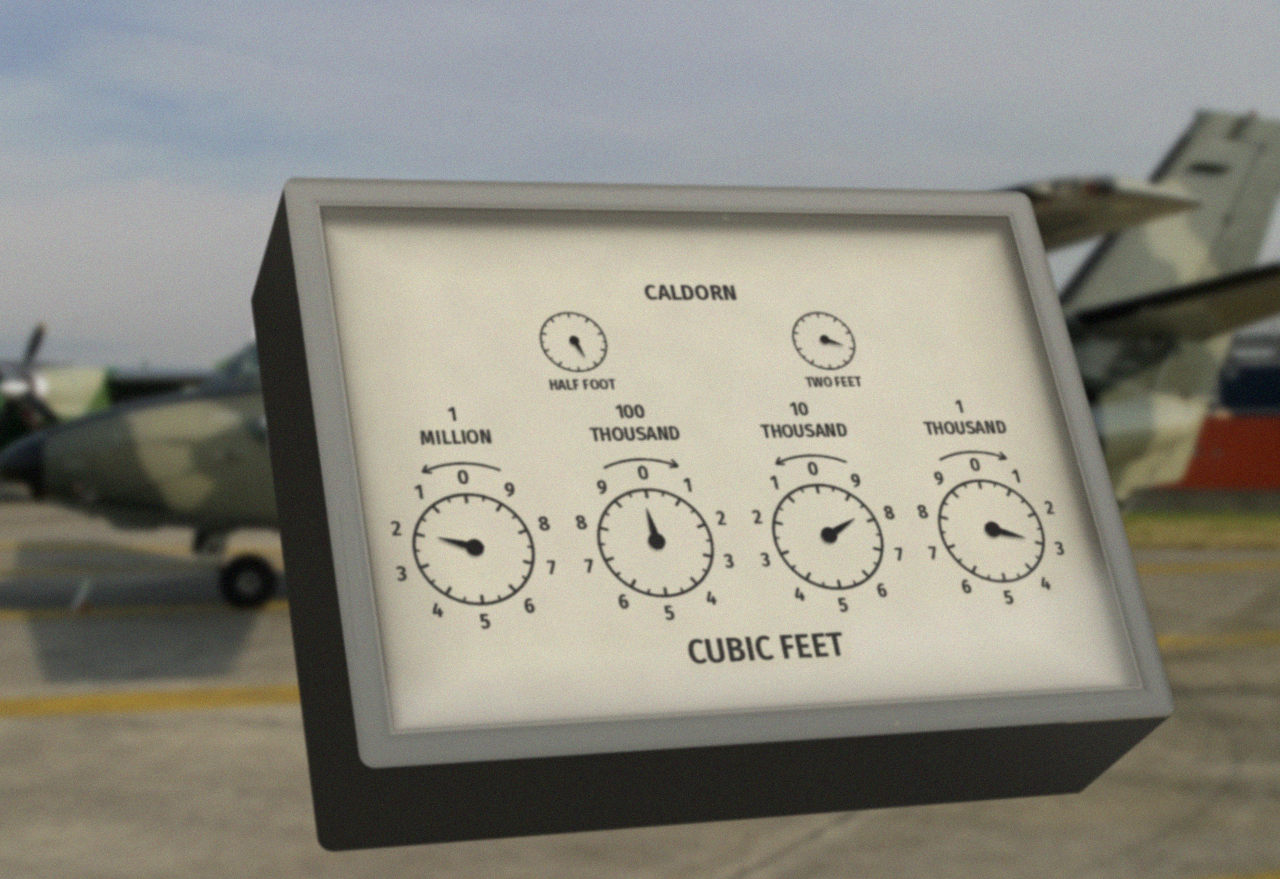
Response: 198300 ft³
